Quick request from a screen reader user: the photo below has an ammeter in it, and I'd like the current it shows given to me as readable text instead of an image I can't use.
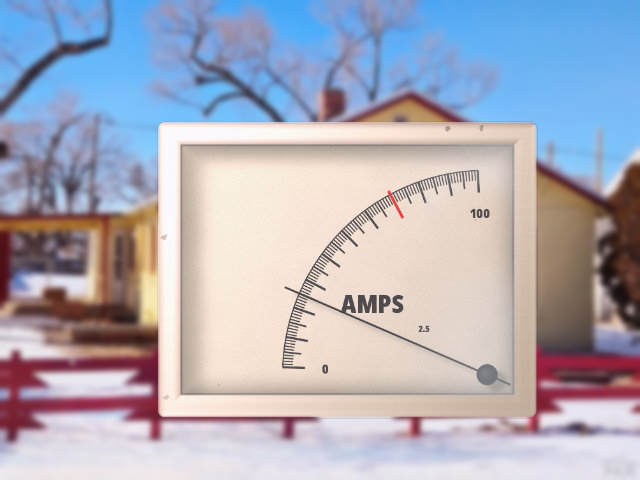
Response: 25 A
